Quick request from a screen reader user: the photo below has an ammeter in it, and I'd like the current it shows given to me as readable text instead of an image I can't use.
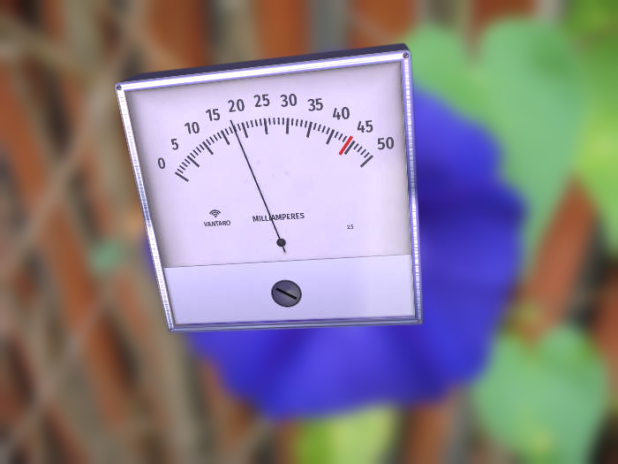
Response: 18 mA
